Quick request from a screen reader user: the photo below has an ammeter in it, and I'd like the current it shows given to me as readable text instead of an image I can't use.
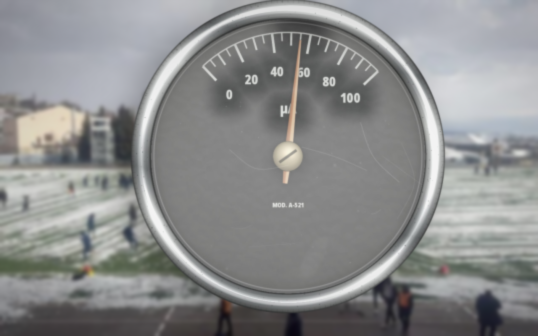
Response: 55 µA
